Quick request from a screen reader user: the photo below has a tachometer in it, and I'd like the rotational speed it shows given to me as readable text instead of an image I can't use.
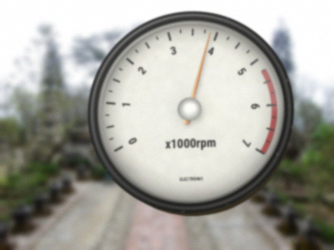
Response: 3875 rpm
